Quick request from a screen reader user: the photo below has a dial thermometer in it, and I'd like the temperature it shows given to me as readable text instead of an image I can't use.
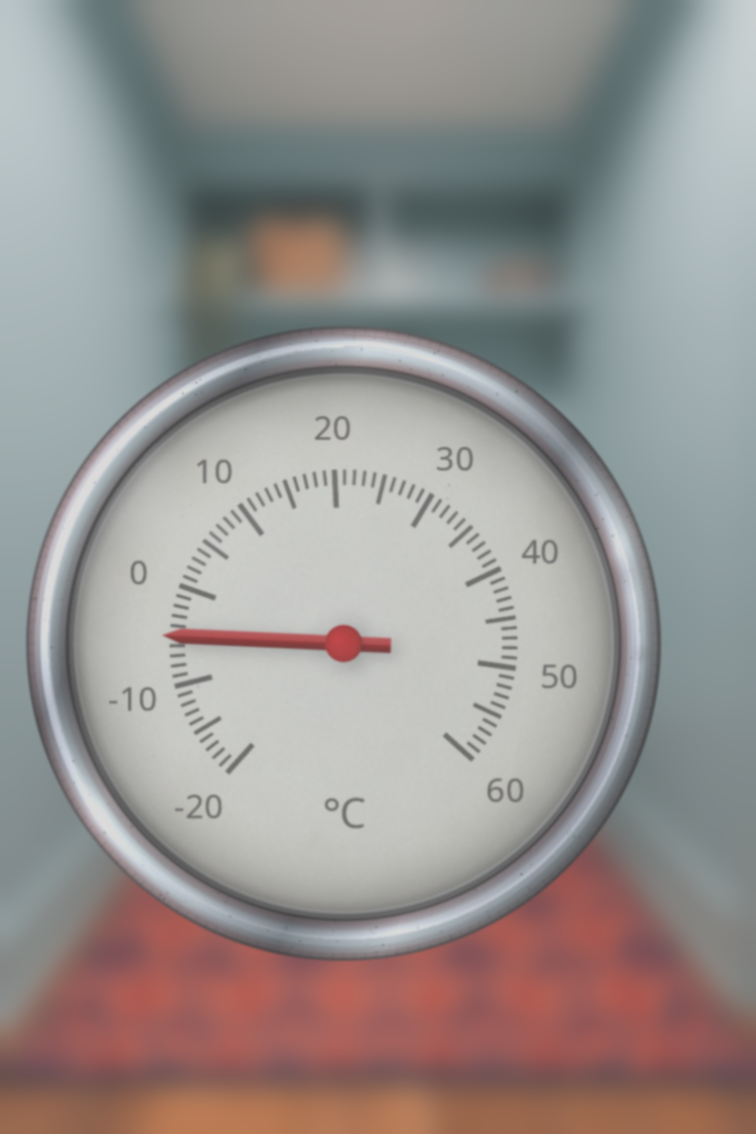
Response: -5 °C
